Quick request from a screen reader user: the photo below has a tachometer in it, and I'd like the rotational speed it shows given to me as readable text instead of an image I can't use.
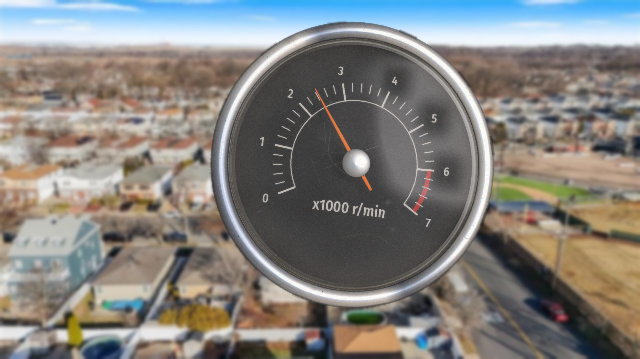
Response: 2400 rpm
